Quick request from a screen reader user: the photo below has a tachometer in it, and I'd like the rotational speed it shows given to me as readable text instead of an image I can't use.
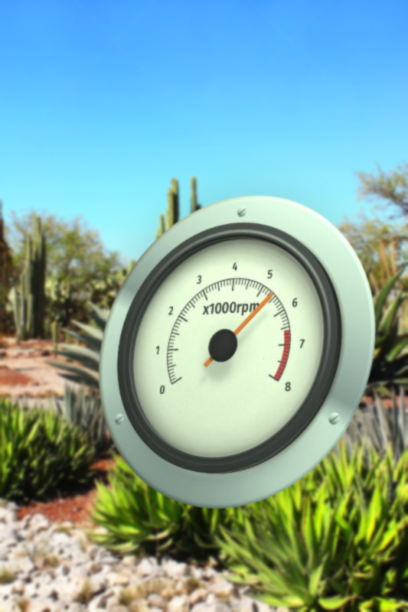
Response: 5500 rpm
